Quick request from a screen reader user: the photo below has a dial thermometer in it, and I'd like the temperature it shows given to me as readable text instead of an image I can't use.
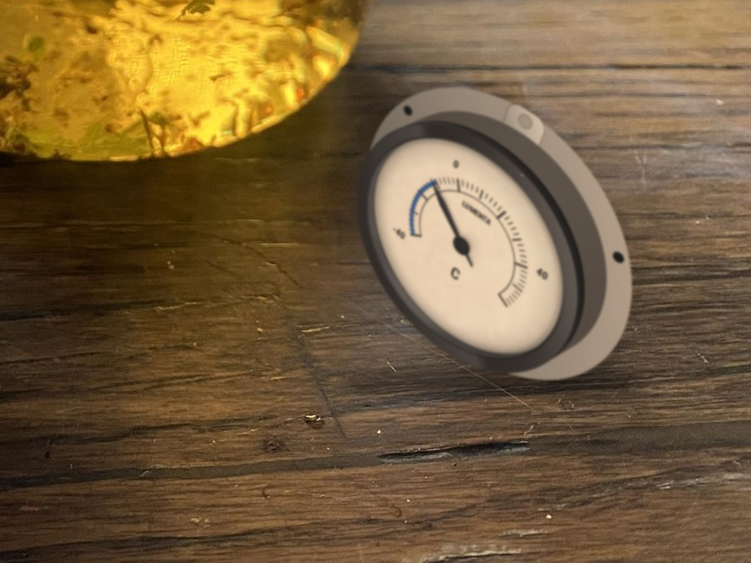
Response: -10 °C
